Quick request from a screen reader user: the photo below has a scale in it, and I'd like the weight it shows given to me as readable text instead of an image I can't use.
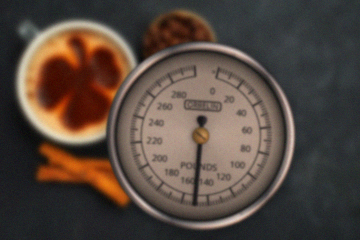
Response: 150 lb
